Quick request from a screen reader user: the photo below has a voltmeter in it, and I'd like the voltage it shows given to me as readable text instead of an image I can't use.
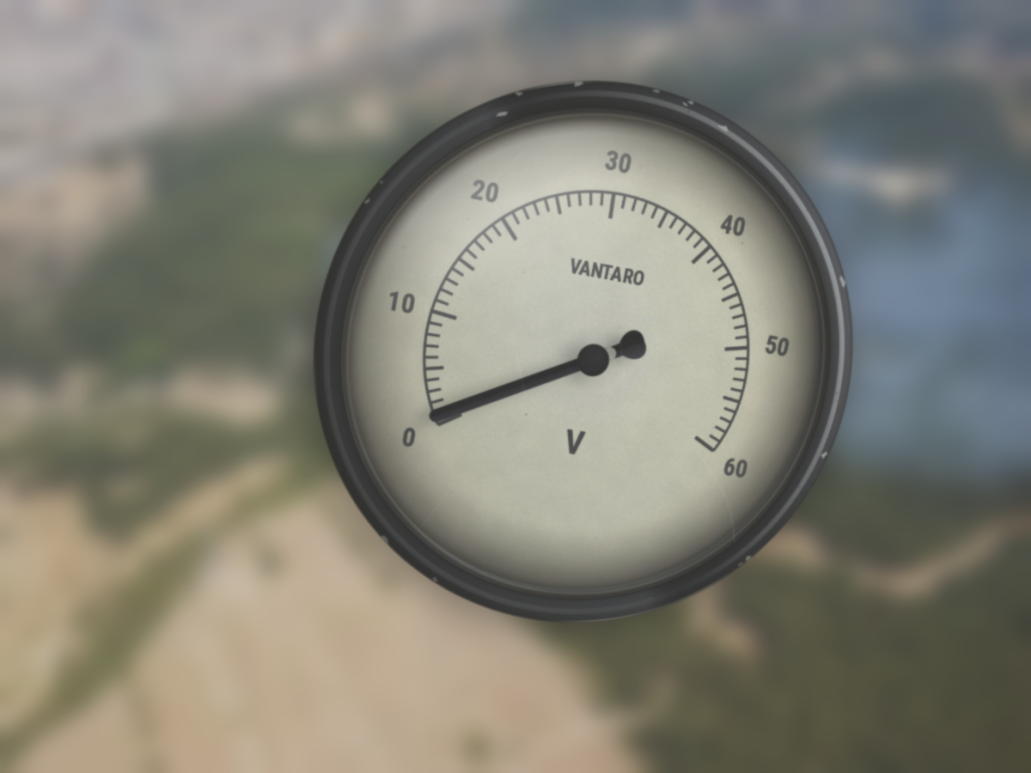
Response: 1 V
